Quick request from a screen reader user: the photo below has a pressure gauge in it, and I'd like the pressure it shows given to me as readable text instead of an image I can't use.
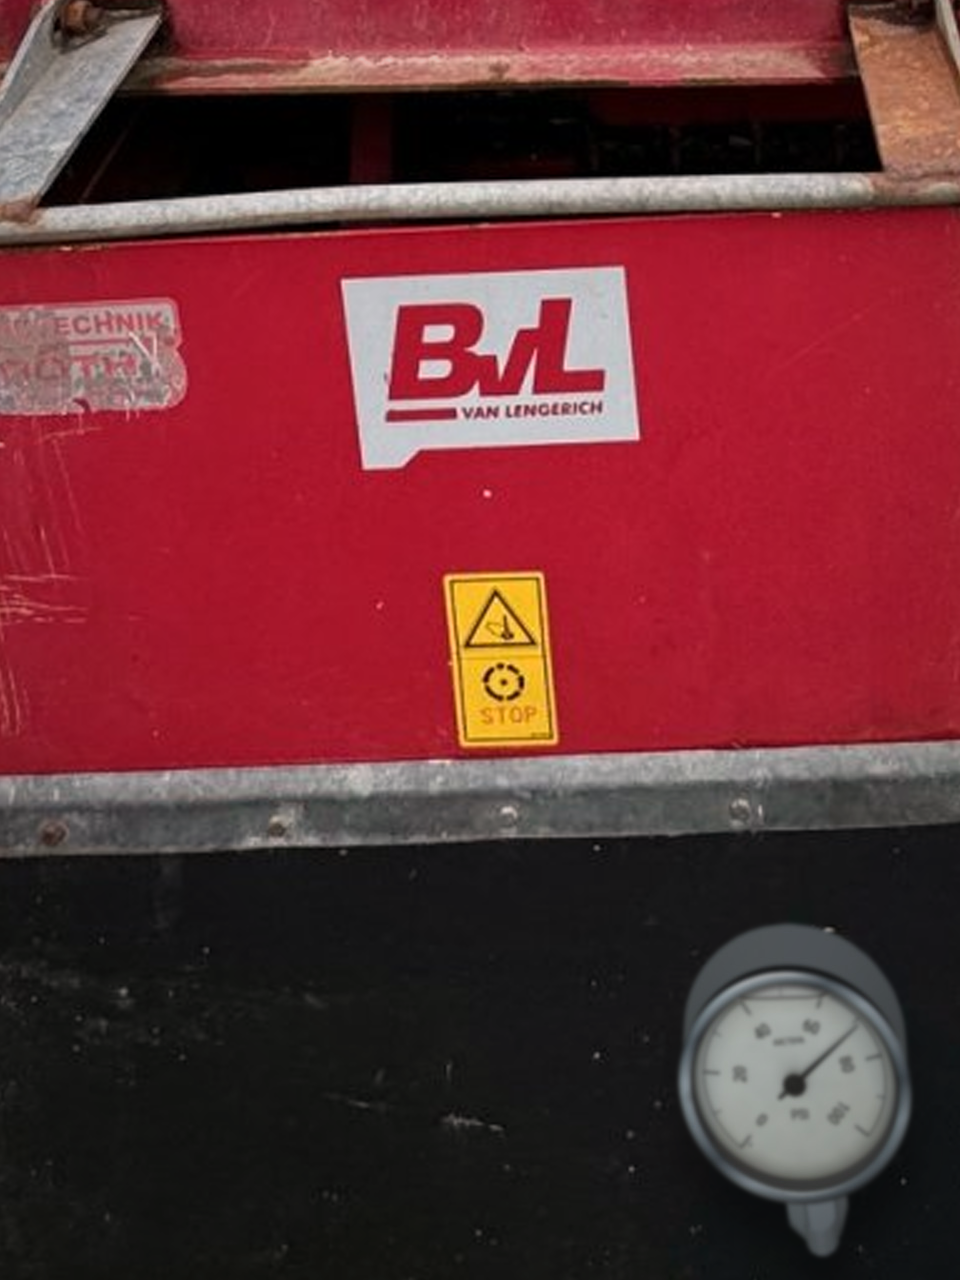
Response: 70 psi
